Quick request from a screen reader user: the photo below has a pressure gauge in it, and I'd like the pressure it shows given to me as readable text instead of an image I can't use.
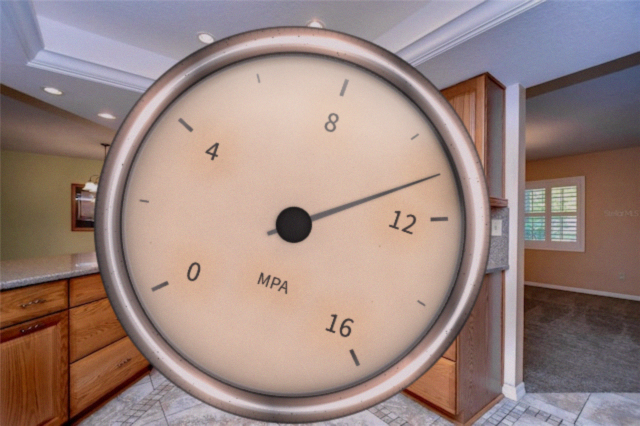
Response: 11 MPa
